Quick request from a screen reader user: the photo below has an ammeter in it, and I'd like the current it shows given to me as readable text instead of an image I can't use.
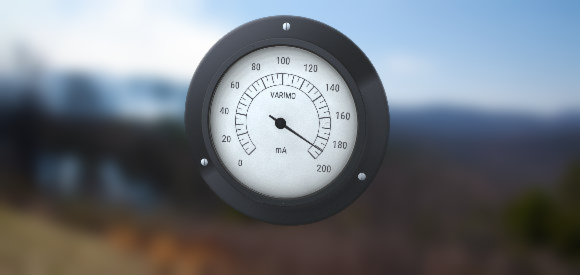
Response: 190 mA
